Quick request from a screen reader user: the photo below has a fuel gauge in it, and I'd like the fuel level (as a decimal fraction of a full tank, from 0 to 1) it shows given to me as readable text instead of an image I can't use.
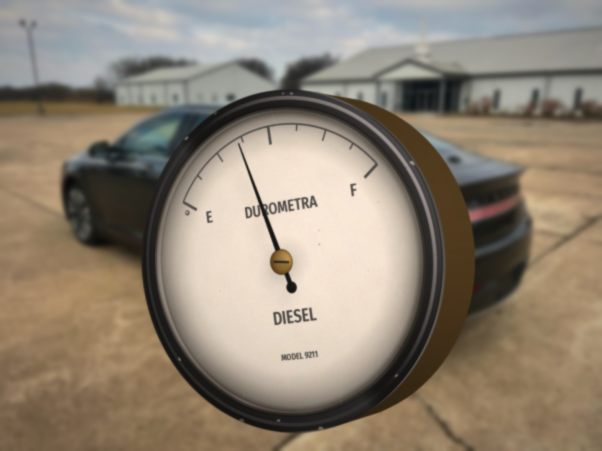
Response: 0.375
